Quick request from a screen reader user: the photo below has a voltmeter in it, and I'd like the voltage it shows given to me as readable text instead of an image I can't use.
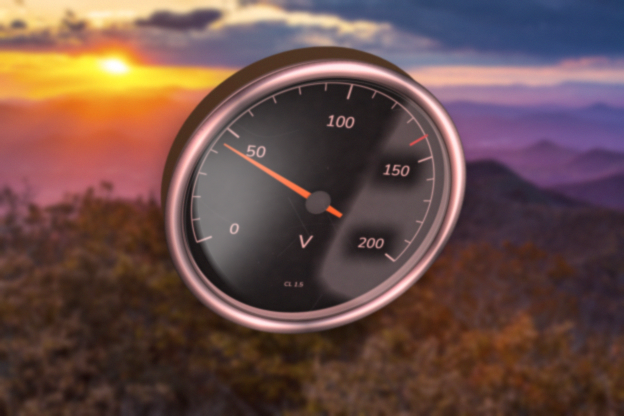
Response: 45 V
